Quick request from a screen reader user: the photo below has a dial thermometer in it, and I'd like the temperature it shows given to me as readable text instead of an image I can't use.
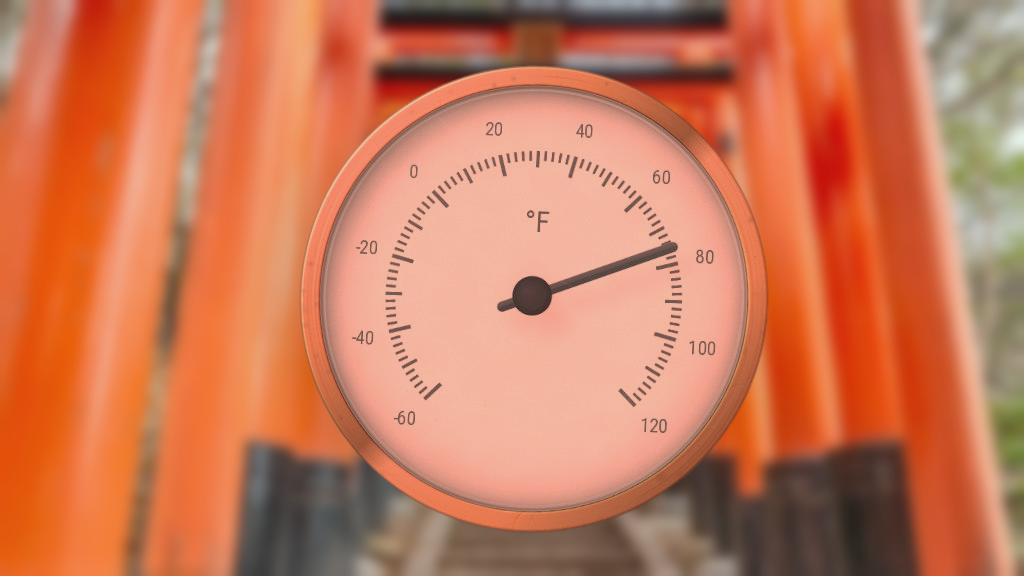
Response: 76 °F
